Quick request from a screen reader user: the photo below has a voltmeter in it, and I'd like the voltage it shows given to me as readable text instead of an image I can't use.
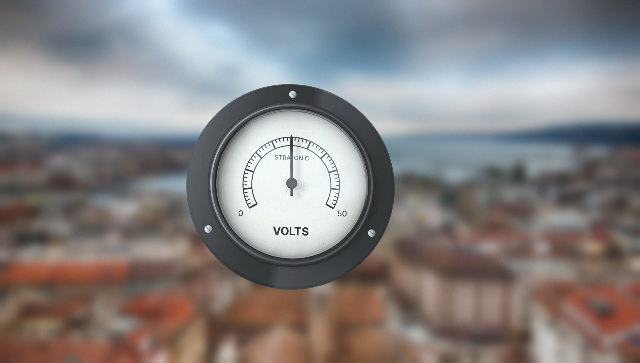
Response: 25 V
